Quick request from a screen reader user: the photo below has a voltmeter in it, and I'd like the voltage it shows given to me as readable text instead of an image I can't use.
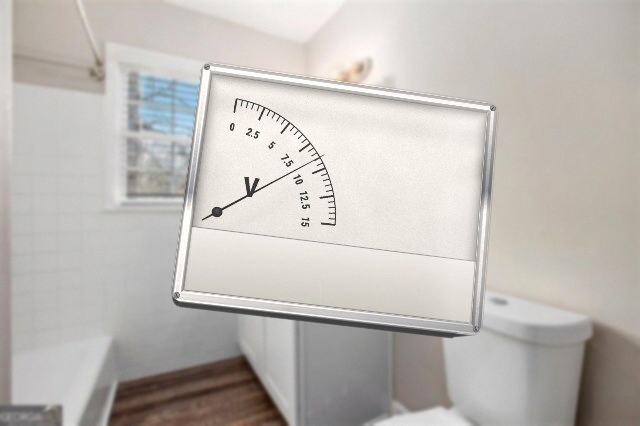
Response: 9 V
